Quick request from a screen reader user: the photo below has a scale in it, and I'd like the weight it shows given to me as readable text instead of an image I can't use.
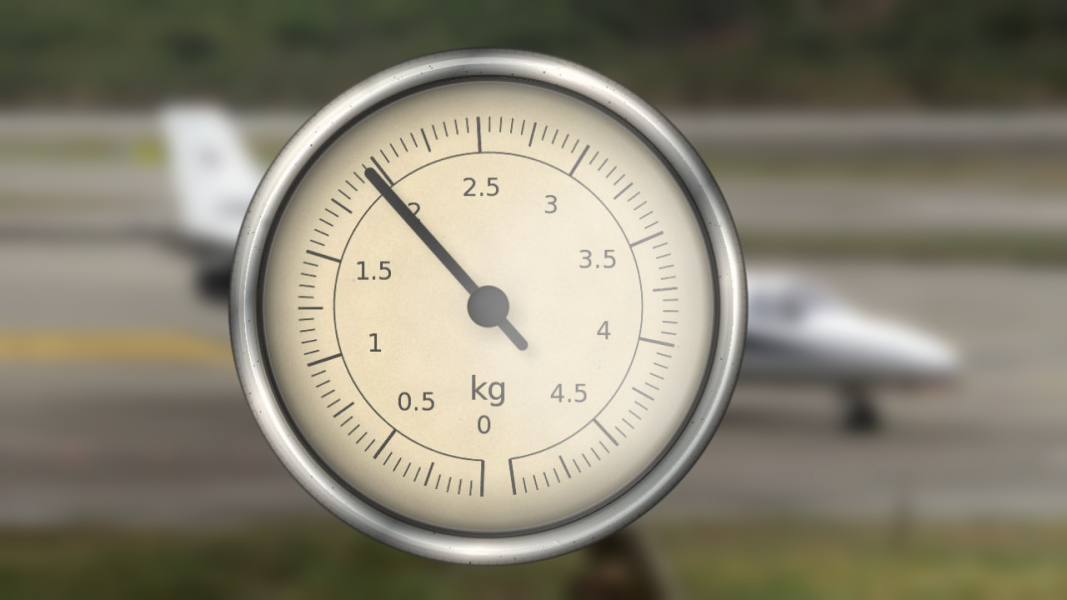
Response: 1.95 kg
